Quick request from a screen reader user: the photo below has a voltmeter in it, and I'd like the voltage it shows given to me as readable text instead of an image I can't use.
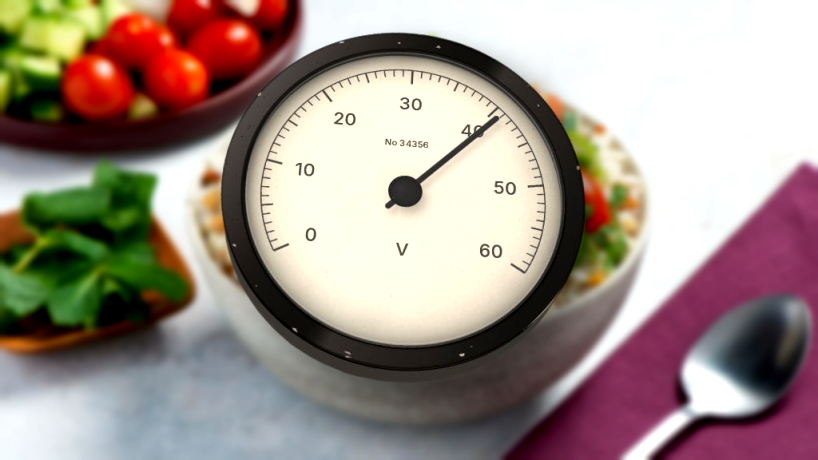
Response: 41 V
